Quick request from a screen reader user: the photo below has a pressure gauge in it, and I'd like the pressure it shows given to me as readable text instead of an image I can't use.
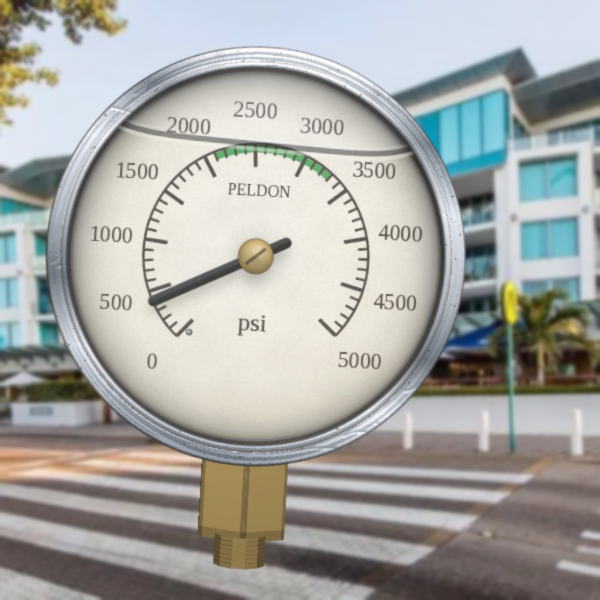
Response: 400 psi
